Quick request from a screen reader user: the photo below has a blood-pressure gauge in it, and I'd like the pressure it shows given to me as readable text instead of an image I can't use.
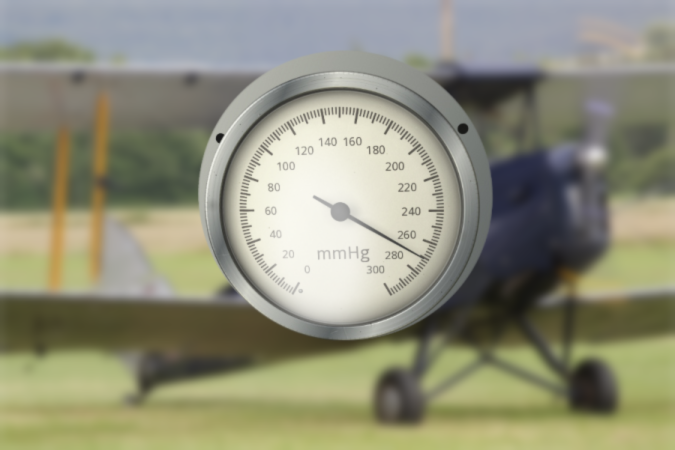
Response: 270 mmHg
